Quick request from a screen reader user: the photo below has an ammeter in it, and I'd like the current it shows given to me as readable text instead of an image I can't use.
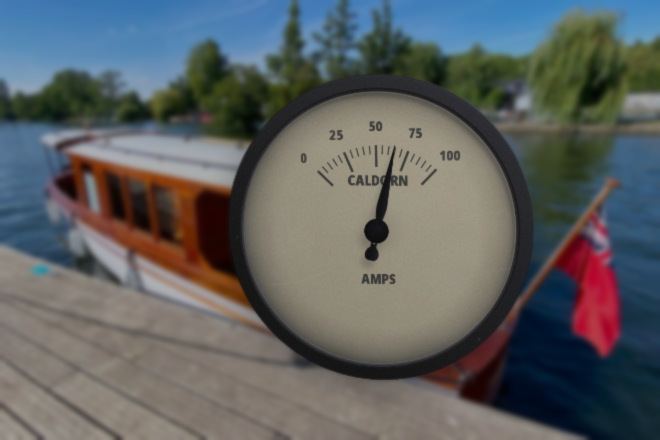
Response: 65 A
